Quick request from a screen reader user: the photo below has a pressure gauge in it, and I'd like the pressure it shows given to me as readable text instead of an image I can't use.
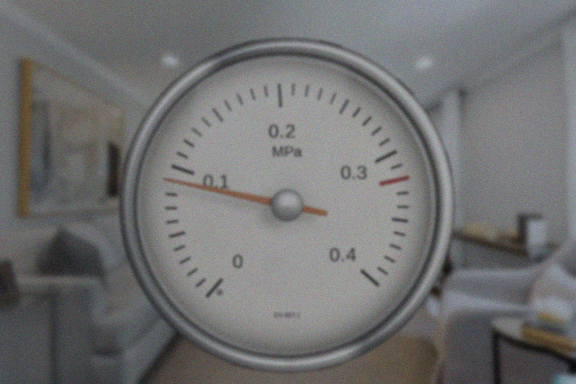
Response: 0.09 MPa
